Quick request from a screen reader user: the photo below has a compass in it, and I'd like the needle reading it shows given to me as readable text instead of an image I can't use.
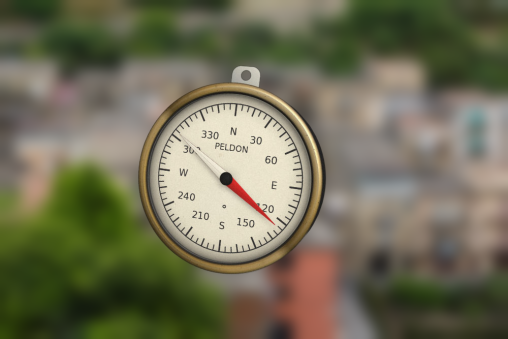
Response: 125 °
